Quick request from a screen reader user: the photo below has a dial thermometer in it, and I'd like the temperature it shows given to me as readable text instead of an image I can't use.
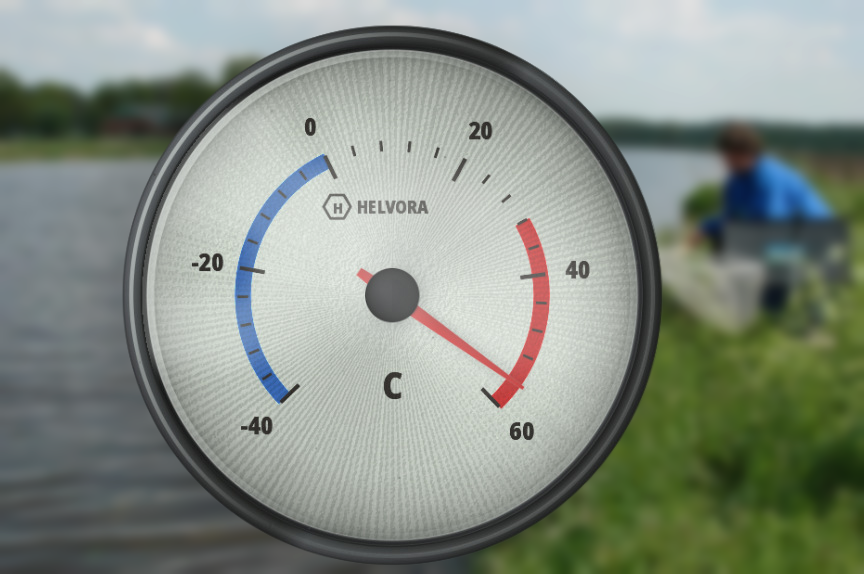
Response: 56 °C
